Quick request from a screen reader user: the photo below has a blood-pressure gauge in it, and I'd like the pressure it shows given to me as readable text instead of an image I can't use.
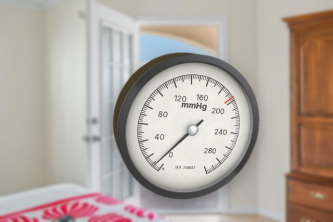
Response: 10 mmHg
